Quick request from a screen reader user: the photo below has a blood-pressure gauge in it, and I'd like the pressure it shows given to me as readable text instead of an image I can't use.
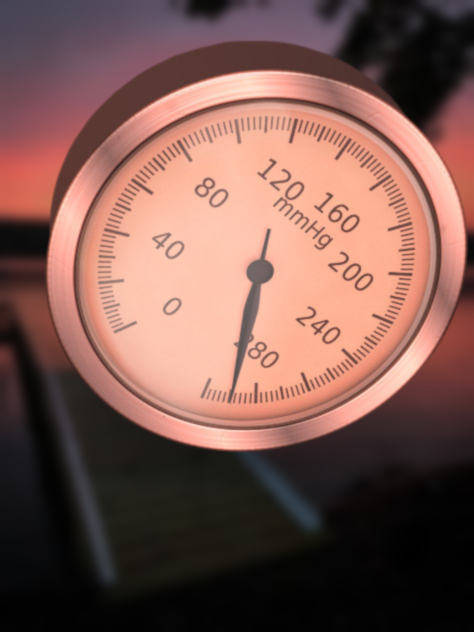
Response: 290 mmHg
